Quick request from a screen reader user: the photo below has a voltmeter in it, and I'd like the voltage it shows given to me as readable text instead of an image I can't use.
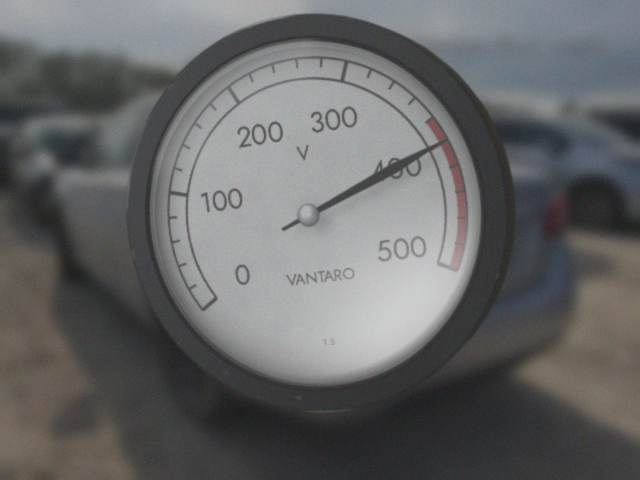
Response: 400 V
